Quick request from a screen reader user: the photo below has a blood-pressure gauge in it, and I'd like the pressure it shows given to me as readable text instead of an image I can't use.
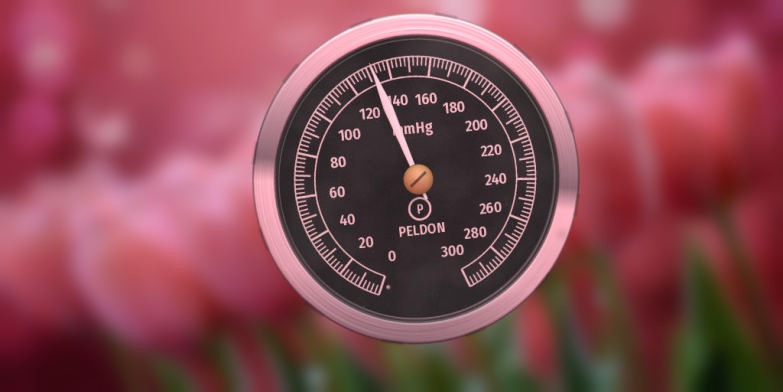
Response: 132 mmHg
